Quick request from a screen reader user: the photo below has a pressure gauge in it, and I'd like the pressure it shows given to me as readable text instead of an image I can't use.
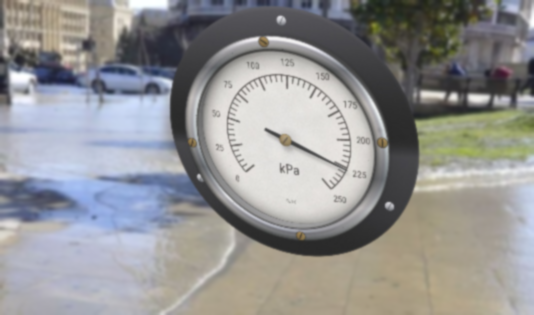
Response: 225 kPa
